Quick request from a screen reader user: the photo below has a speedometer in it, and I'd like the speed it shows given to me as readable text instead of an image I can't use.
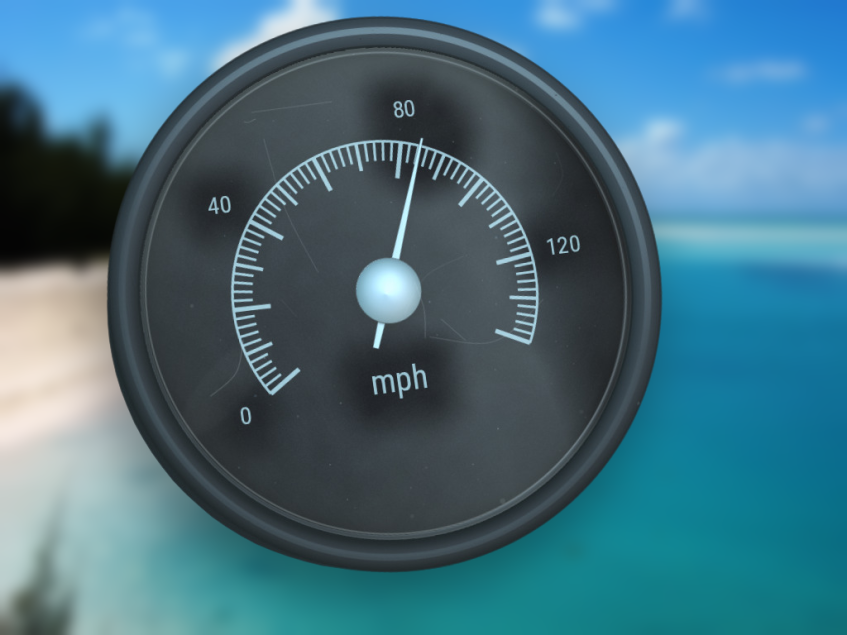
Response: 84 mph
